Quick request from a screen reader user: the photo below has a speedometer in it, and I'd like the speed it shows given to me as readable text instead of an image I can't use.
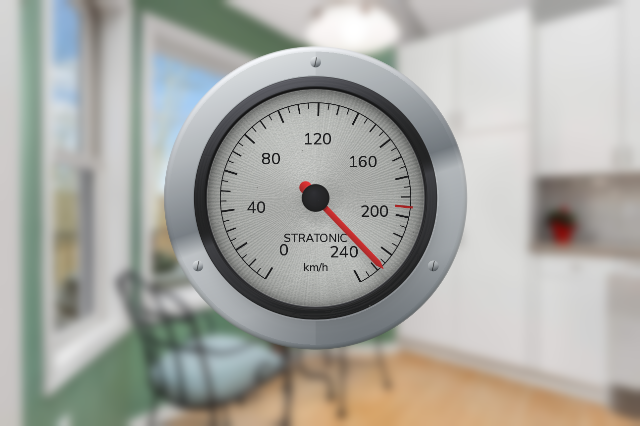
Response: 227.5 km/h
